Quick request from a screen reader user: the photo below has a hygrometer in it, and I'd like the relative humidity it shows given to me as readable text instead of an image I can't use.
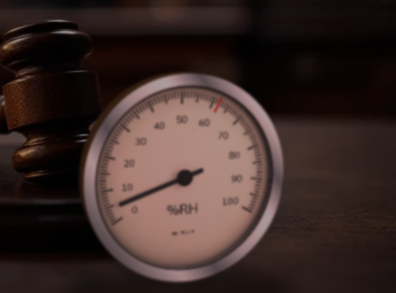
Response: 5 %
